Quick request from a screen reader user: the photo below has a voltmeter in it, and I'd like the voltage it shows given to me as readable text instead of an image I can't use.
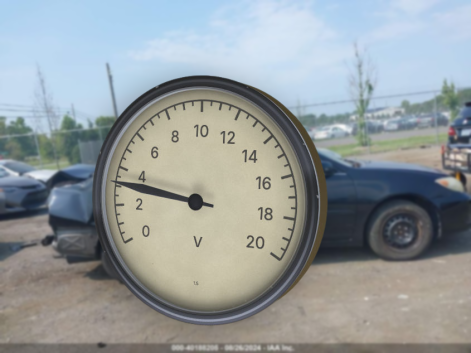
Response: 3.25 V
